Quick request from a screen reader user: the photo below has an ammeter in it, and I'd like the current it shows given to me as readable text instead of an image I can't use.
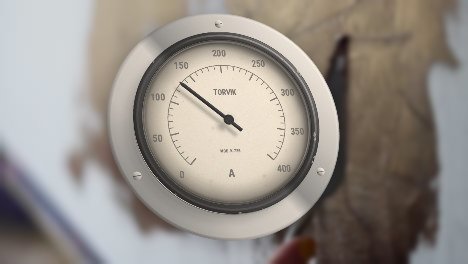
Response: 130 A
